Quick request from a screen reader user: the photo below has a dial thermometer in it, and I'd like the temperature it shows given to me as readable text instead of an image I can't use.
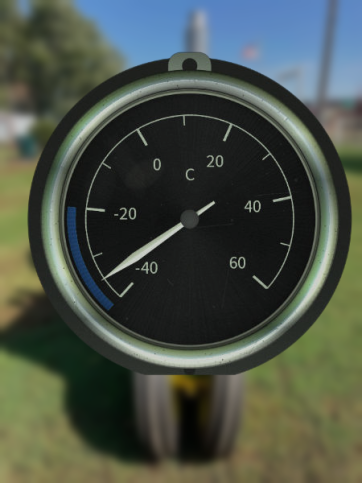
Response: -35 °C
